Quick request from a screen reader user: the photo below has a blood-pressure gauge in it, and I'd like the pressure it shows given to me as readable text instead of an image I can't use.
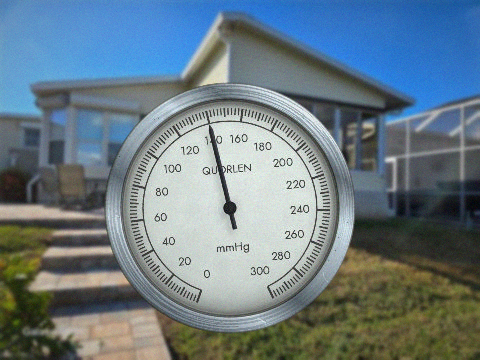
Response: 140 mmHg
